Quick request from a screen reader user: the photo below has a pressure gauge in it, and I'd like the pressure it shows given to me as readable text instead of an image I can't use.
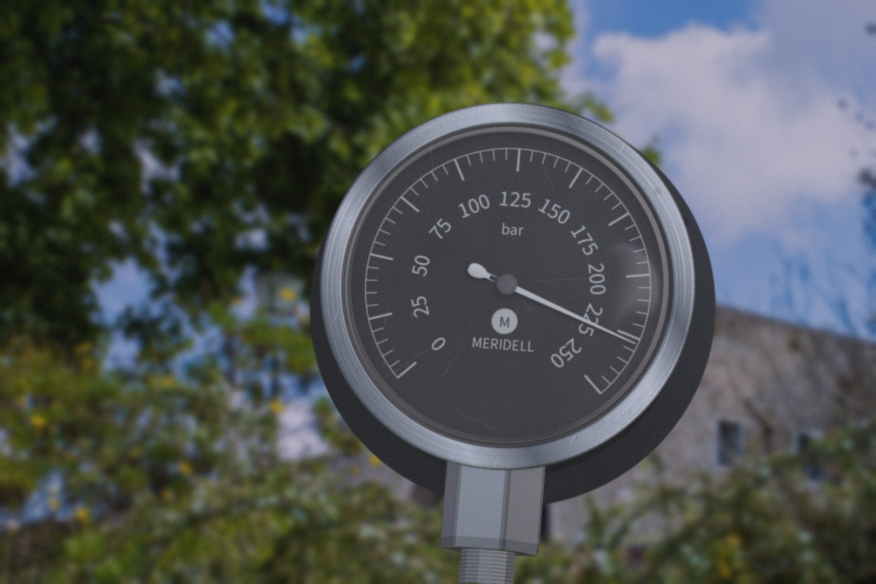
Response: 227.5 bar
